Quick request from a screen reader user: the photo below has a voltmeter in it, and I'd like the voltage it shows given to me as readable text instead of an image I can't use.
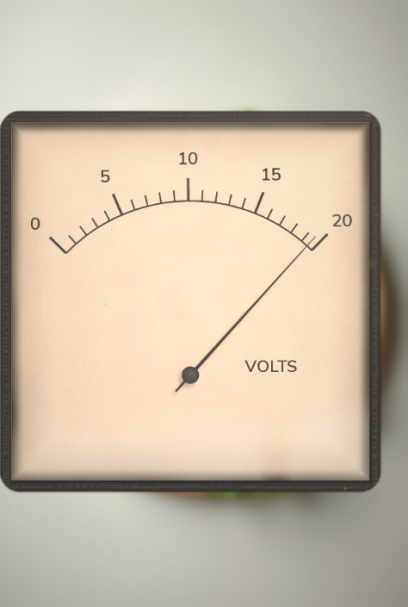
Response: 19.5 V
